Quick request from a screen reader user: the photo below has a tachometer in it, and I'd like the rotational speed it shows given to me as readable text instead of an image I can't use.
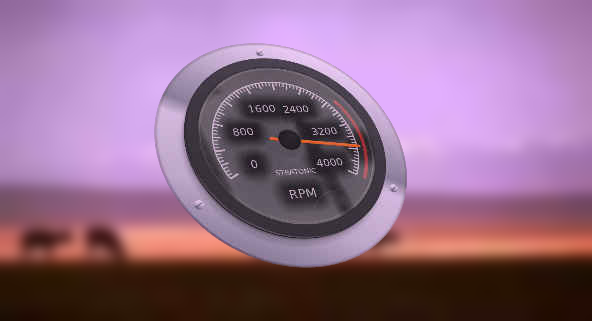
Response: 3600 rpm
